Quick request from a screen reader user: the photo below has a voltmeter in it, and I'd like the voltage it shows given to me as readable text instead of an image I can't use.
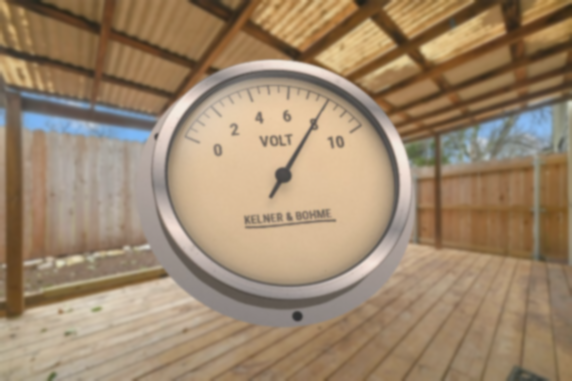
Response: 8 V
